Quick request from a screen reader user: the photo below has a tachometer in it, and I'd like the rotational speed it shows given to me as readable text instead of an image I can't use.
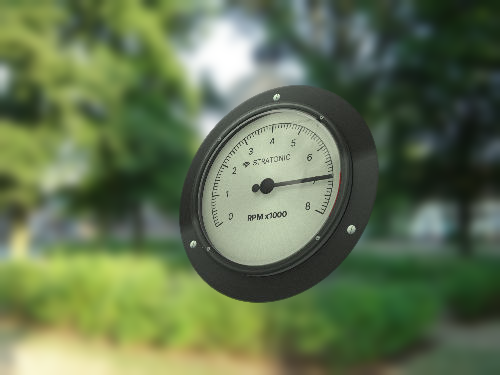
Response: 7000 rpm
